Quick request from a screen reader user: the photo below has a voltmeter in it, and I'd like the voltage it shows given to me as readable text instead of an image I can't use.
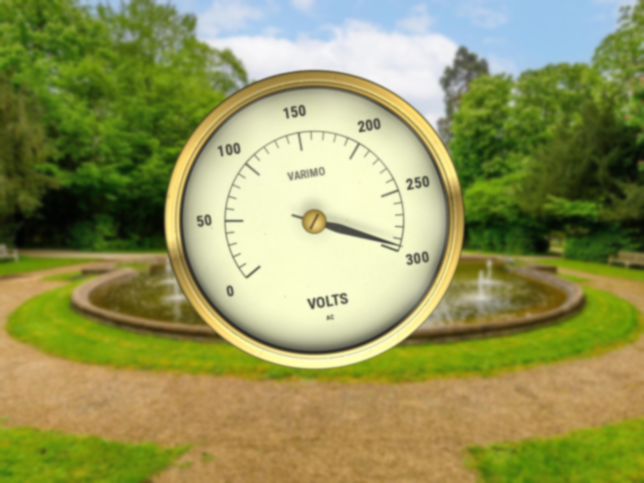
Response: 295 V
